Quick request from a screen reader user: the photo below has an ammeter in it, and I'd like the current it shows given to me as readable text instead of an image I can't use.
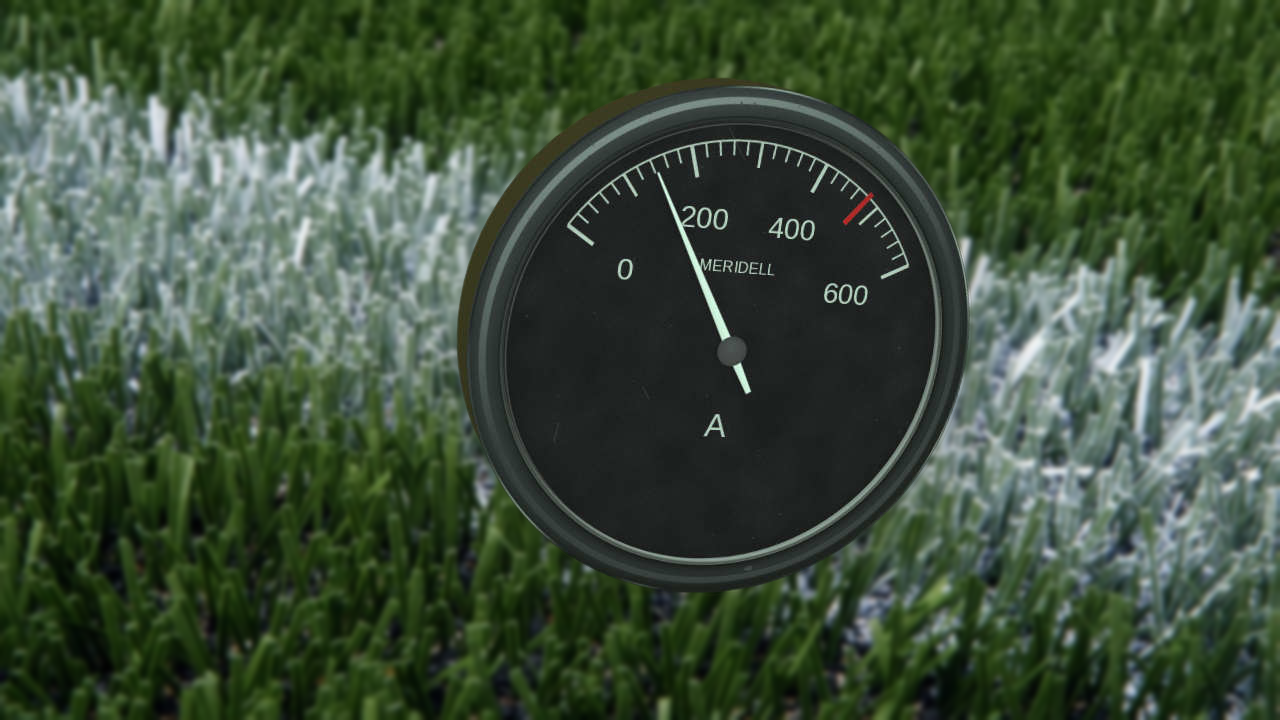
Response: 140 A
